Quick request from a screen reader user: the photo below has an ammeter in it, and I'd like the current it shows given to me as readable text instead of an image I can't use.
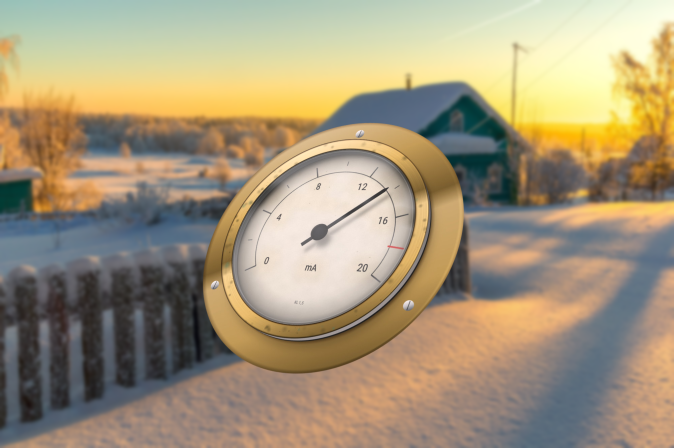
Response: 14 mA
